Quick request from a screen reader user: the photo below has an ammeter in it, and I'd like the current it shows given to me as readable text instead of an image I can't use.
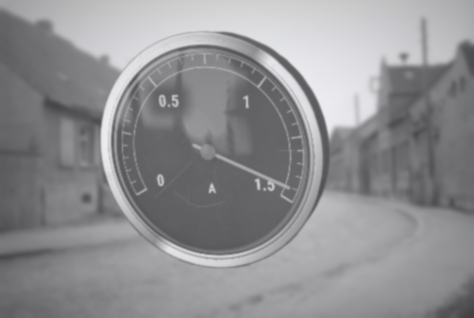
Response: 1.45 A
